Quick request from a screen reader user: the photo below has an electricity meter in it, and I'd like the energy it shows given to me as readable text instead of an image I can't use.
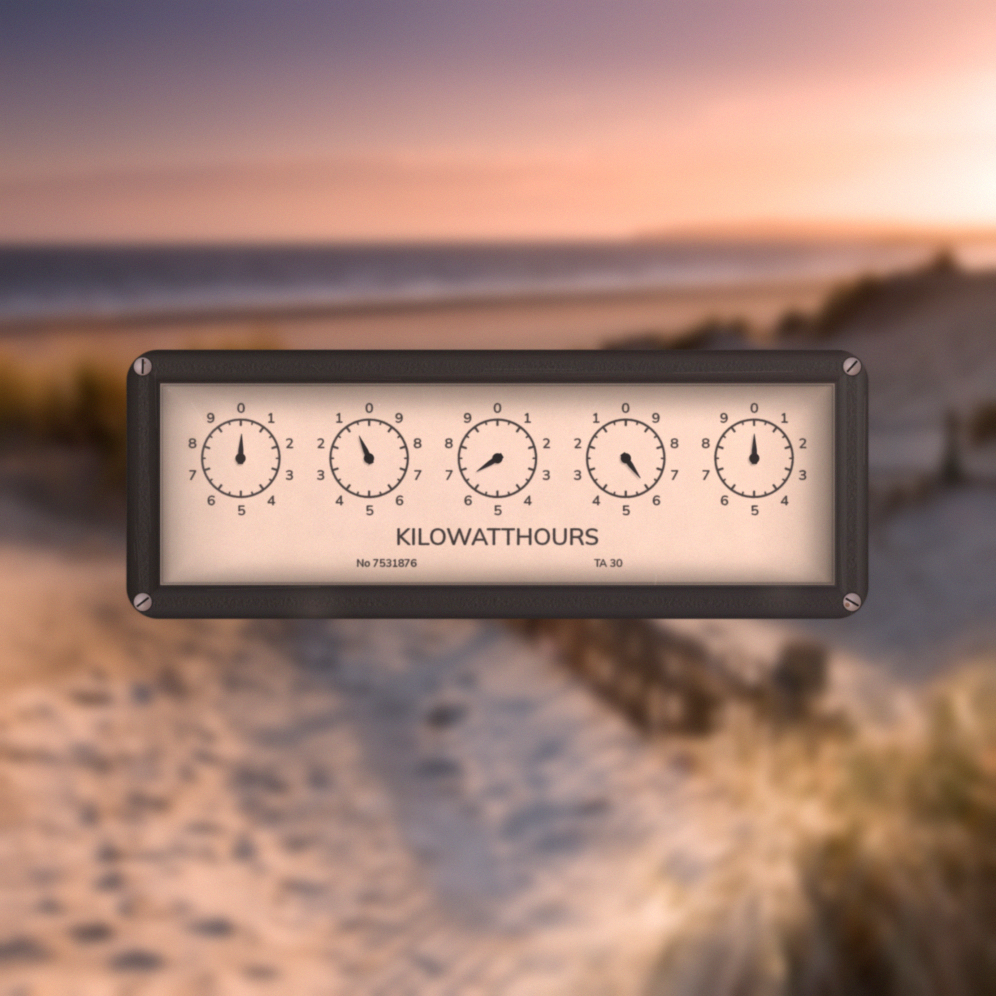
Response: 660 kWh
